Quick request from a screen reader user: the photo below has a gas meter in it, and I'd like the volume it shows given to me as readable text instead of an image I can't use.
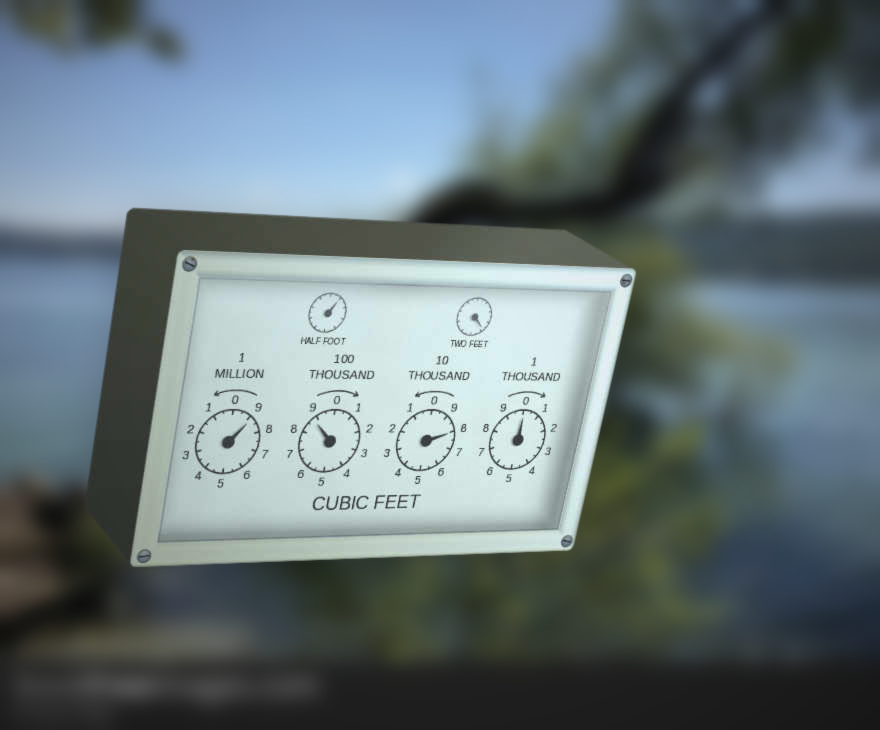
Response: 888000 ft³
